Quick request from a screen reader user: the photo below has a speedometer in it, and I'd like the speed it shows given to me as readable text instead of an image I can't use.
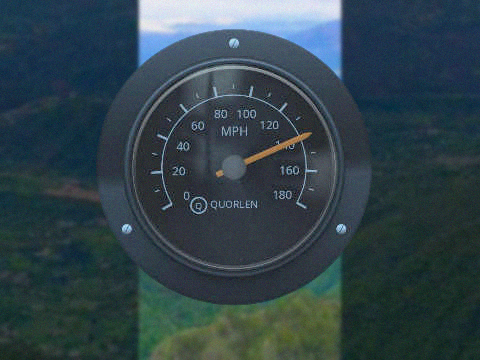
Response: 140 mph
